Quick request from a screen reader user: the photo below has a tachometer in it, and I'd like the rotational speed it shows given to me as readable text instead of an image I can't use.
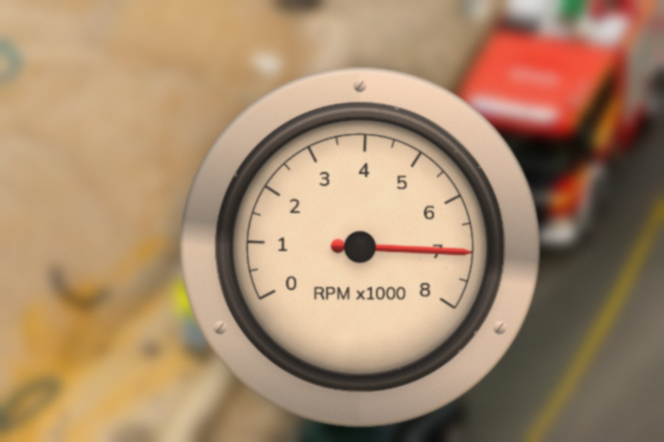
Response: 7000 rpm
